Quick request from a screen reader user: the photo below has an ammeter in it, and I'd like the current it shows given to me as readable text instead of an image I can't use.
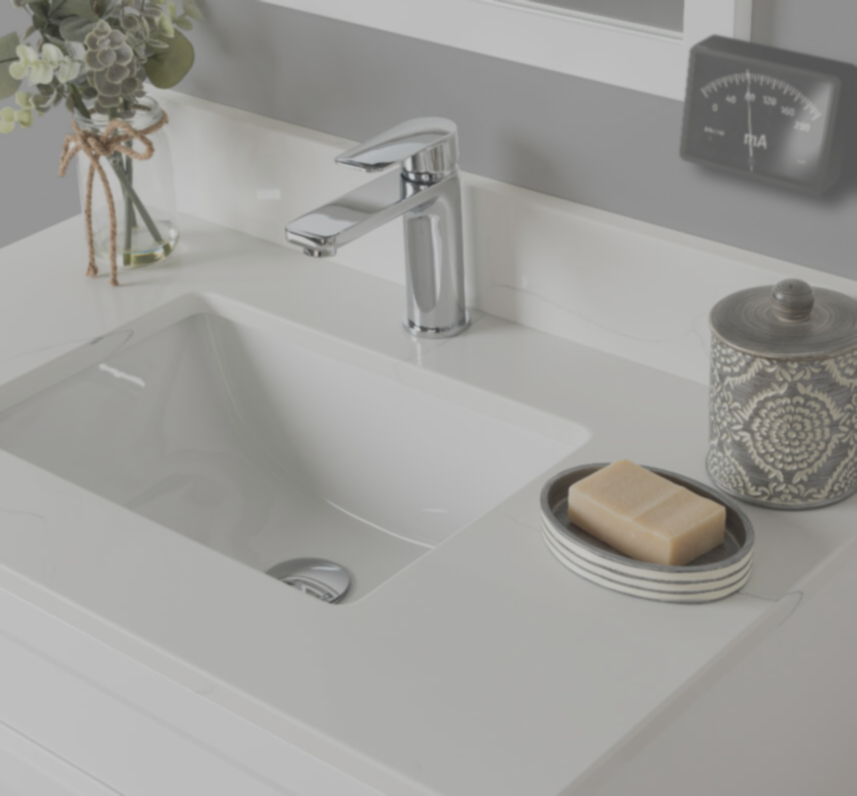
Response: 80 mA
